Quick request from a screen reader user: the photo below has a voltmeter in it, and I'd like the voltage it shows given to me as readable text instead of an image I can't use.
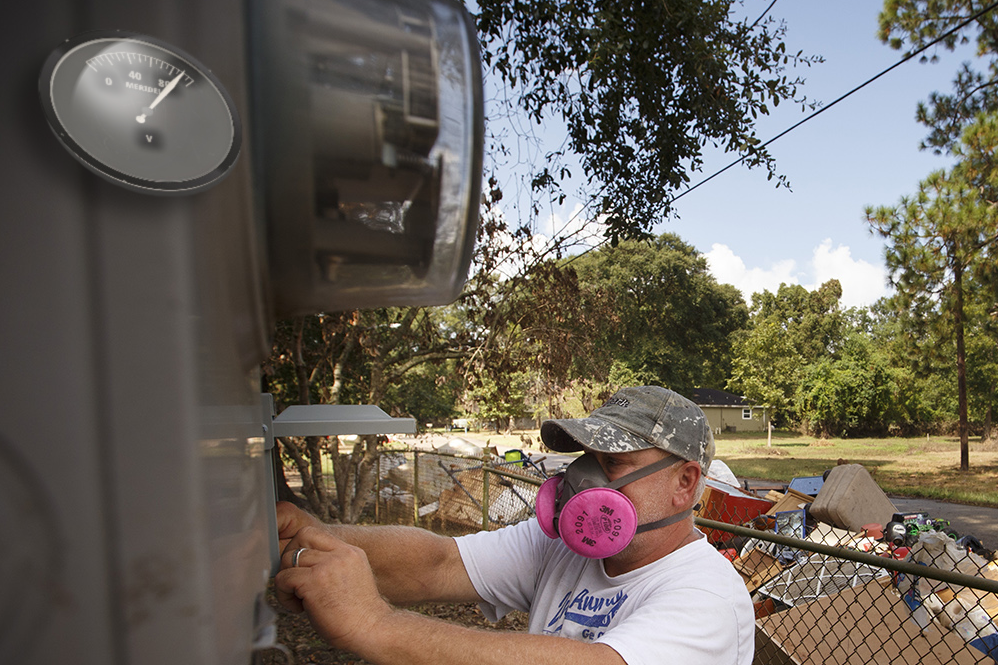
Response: 90 V
